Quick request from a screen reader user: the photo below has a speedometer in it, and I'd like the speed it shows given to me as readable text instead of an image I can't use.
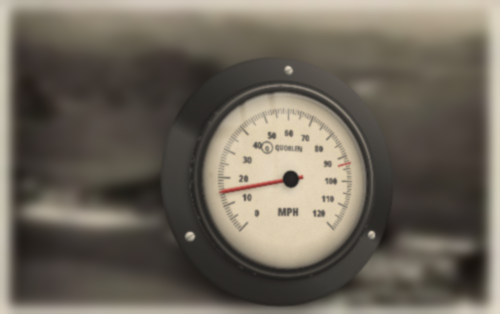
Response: 15 mph
